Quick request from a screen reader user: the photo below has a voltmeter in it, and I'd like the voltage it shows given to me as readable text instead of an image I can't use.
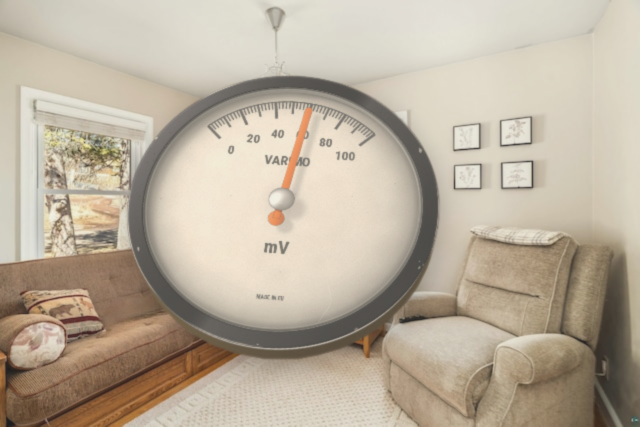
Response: 60 mV
